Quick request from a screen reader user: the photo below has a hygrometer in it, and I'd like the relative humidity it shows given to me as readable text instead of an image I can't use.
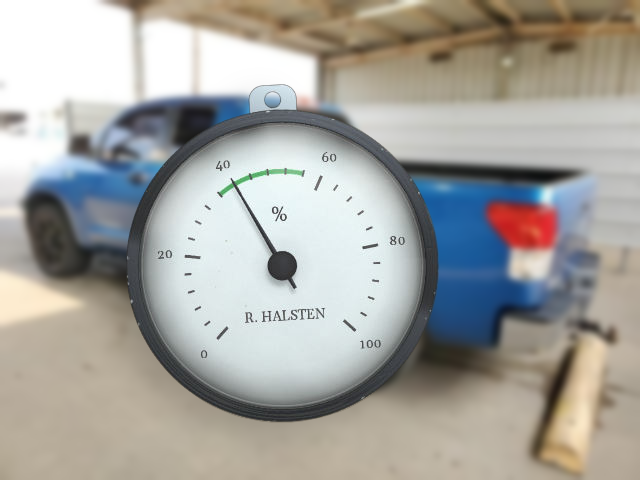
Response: 40 %
